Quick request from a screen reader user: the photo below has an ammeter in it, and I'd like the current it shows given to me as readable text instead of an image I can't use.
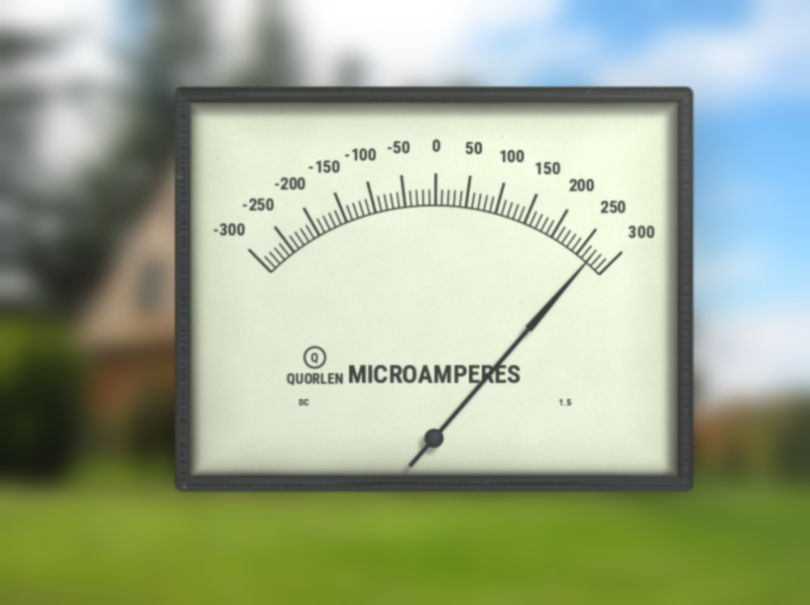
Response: 270 µA
